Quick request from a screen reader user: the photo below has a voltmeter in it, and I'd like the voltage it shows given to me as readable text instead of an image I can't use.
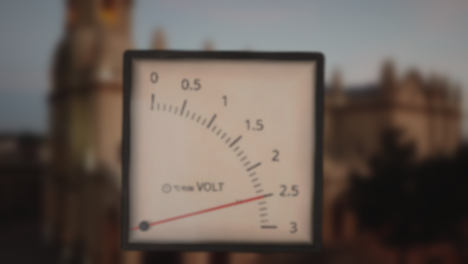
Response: 2.5 V
